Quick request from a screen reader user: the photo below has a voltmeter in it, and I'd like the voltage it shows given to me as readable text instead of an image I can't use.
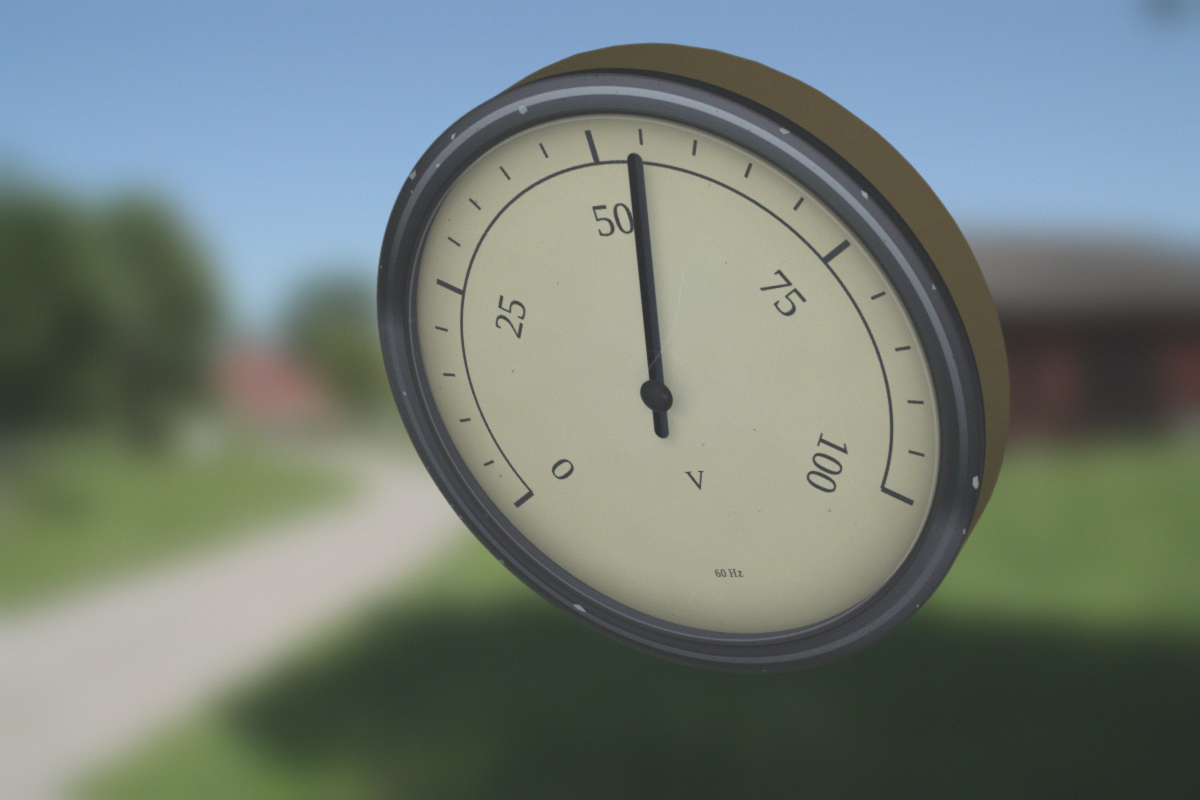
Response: 55 V
